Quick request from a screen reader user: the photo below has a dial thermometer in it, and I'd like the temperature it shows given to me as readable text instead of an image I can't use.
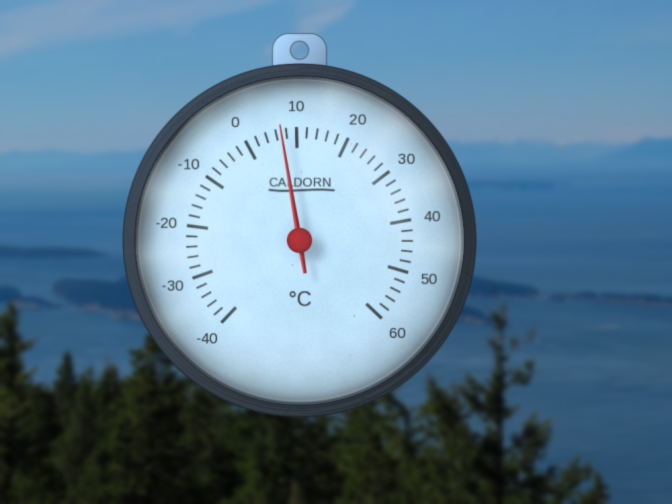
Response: 7 °C
